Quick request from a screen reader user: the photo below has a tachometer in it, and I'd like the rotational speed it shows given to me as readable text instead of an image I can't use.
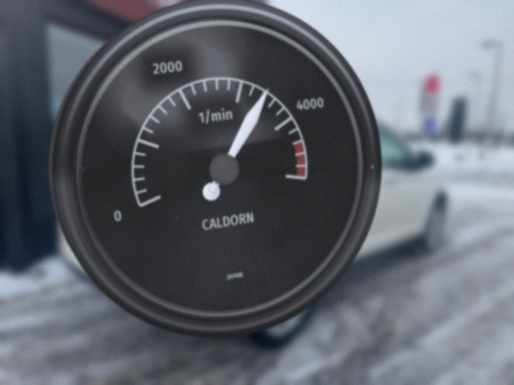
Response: 3400 rpm
